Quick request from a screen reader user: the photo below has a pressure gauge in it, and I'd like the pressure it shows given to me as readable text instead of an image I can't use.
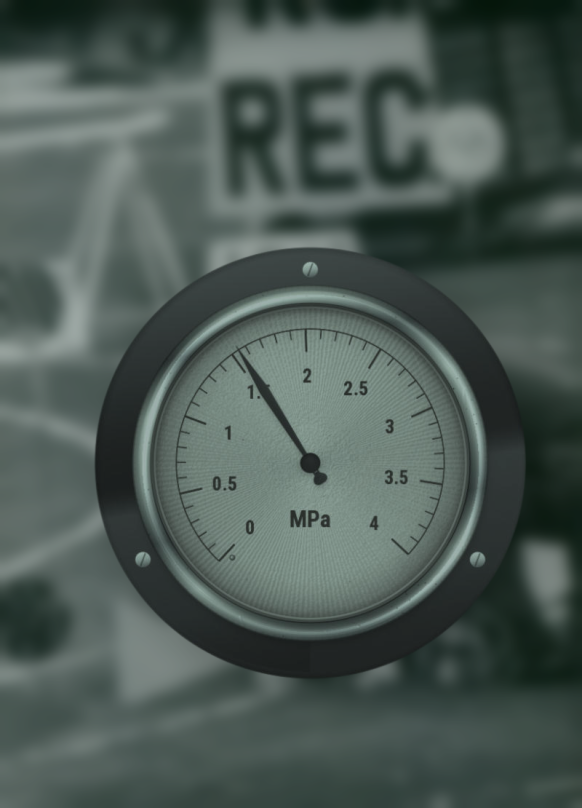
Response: 1.55 MPa
